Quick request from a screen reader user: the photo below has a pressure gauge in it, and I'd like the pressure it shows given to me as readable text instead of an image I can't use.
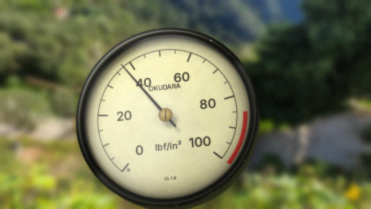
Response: 37.5 psi
